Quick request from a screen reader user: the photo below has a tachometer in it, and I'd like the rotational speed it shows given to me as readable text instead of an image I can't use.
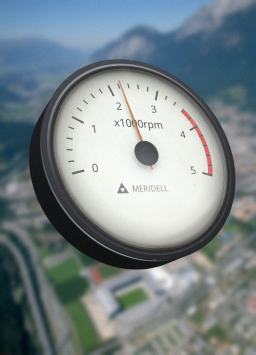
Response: 2200 rpm
